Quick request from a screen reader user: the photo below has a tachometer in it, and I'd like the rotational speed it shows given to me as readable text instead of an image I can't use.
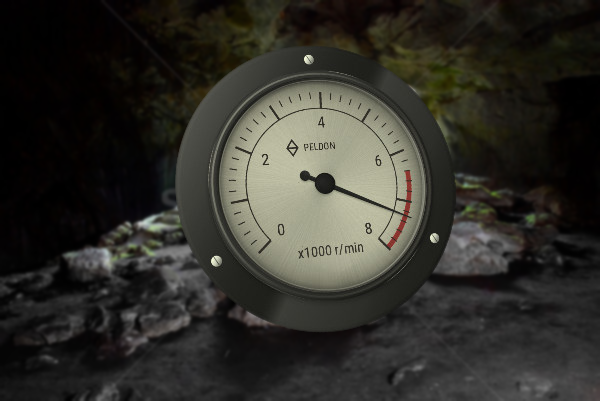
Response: 7300 rpm
